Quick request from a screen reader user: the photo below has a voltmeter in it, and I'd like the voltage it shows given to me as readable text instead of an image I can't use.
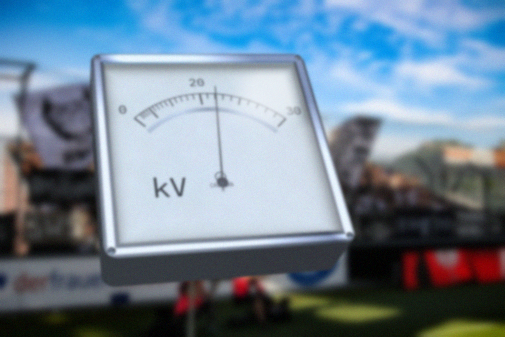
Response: 22 kV
